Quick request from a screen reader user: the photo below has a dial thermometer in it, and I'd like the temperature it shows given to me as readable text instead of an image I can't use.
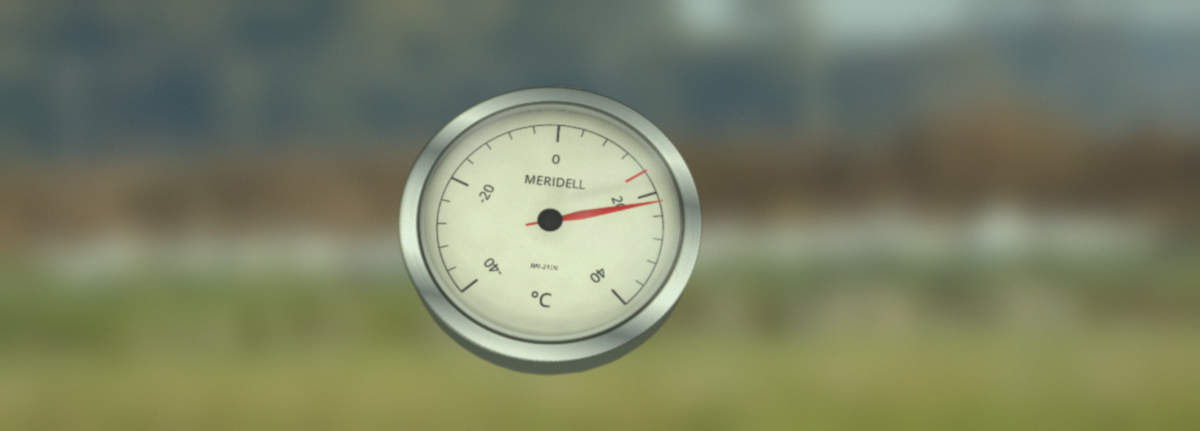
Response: 22 °C
